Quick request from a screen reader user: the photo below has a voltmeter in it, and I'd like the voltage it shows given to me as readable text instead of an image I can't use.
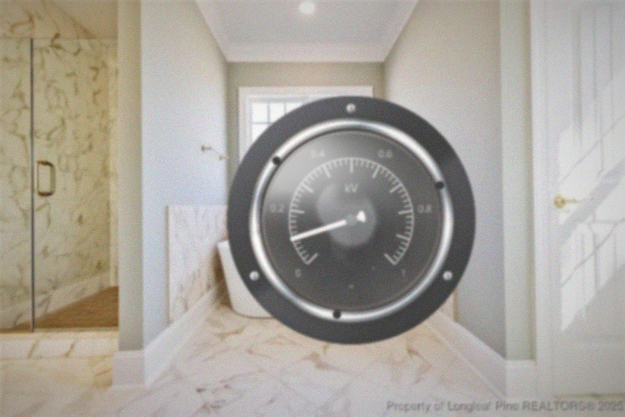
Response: 0.1 kV
